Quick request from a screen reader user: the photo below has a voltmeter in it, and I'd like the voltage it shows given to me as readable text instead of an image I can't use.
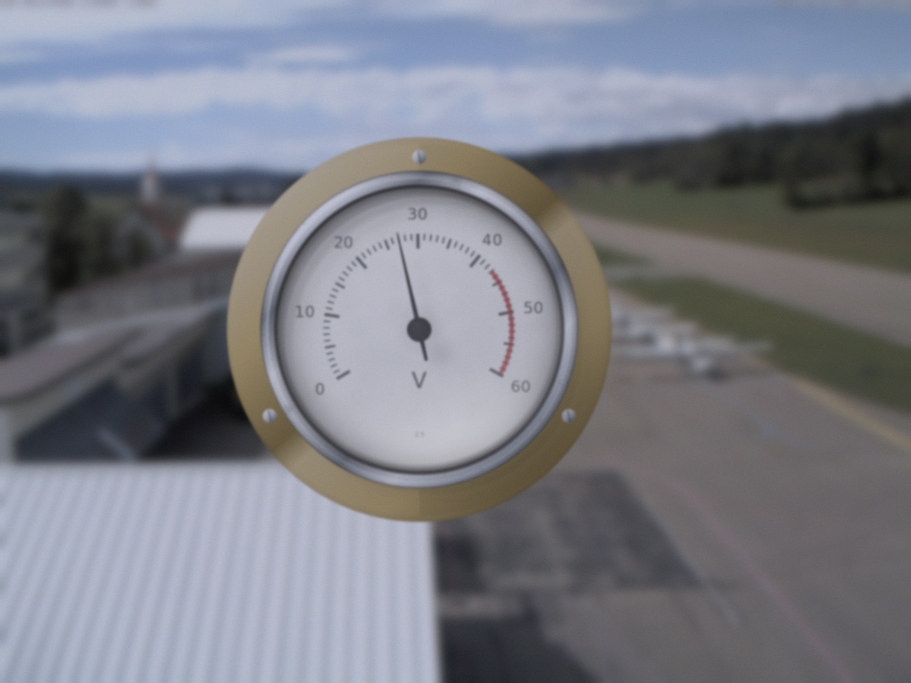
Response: 27 V
